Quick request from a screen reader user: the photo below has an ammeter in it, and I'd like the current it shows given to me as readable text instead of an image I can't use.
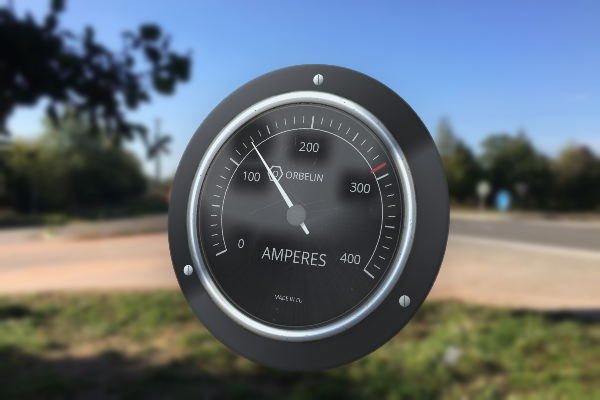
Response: 130 A
